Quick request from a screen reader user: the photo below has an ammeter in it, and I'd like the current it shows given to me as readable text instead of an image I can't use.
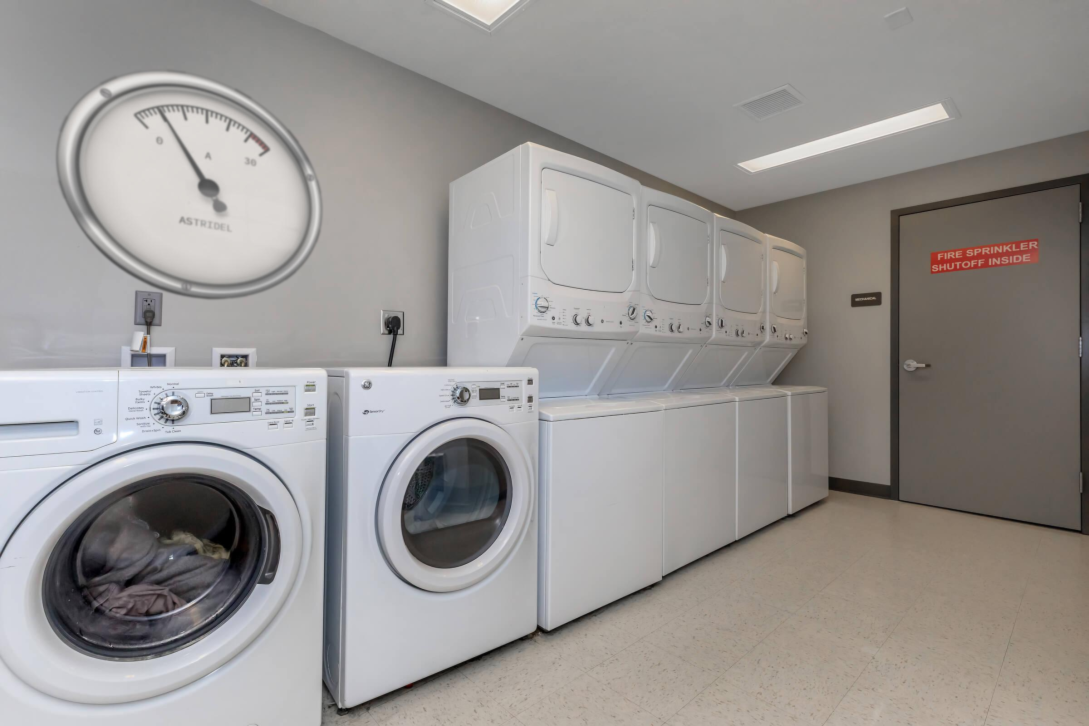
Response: 5 A
